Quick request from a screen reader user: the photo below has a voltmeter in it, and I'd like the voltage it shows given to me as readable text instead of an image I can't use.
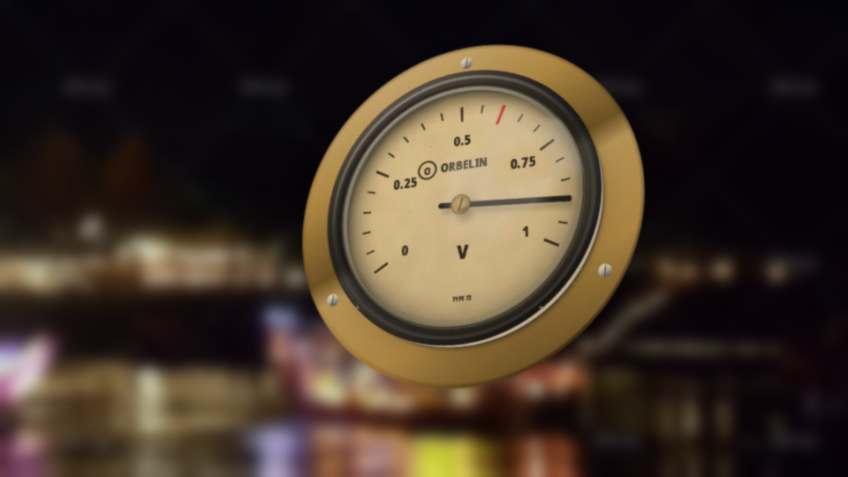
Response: 0.9 V
